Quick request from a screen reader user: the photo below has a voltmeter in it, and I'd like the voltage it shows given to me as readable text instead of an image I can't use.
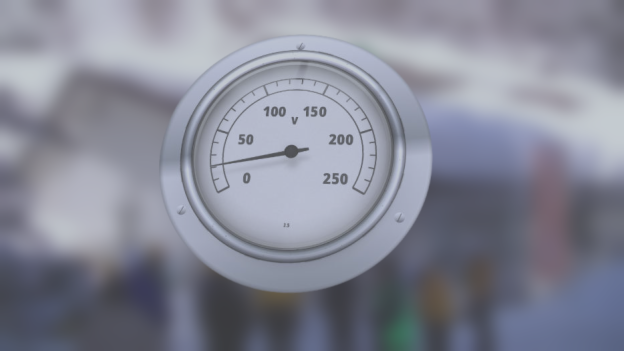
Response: 20 V
